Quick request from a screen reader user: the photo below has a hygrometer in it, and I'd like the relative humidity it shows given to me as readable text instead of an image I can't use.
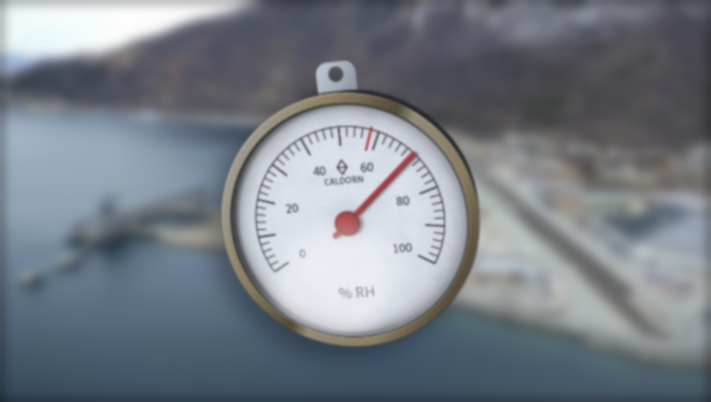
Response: 70 %
